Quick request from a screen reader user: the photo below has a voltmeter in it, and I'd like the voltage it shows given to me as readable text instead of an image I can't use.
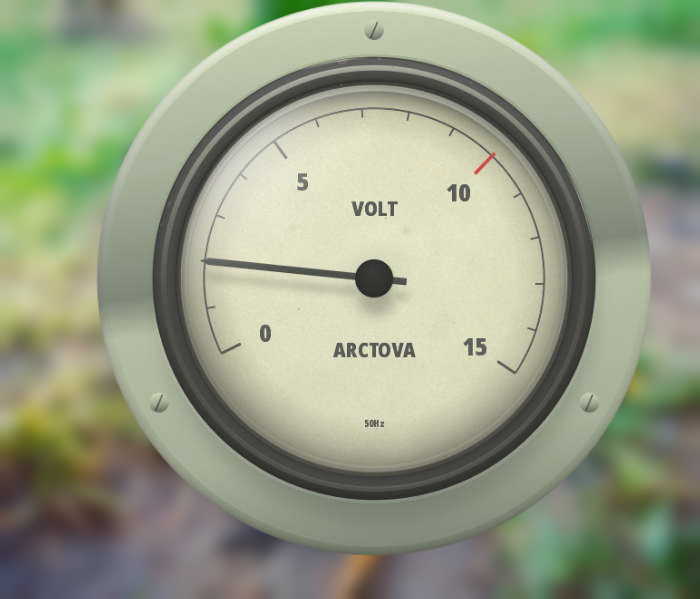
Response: 2 V
